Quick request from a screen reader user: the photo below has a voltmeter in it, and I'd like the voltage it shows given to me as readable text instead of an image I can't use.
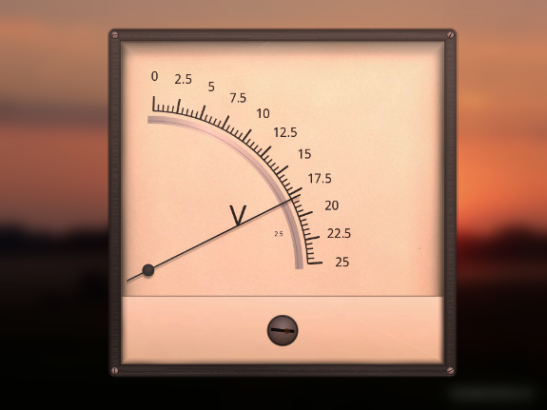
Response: 18 V
